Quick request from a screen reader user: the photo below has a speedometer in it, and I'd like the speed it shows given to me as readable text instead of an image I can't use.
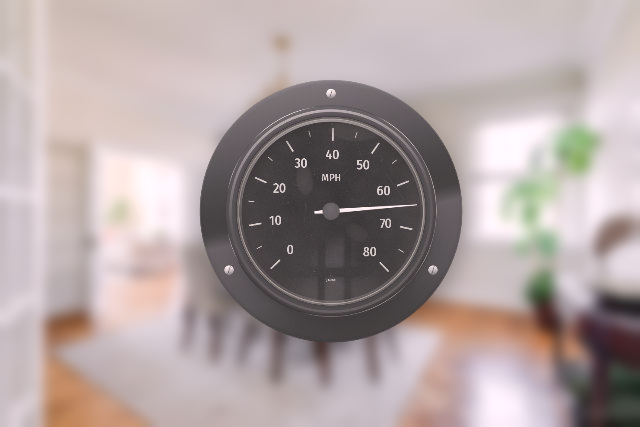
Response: 65 mph
